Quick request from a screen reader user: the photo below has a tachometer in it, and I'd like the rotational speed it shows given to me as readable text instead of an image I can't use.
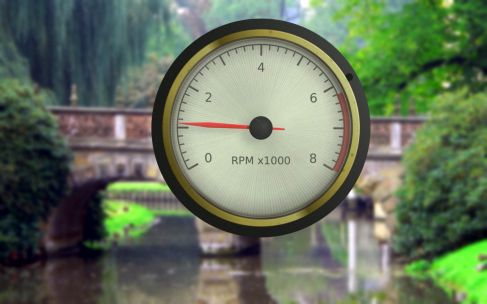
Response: 1100 rpm
